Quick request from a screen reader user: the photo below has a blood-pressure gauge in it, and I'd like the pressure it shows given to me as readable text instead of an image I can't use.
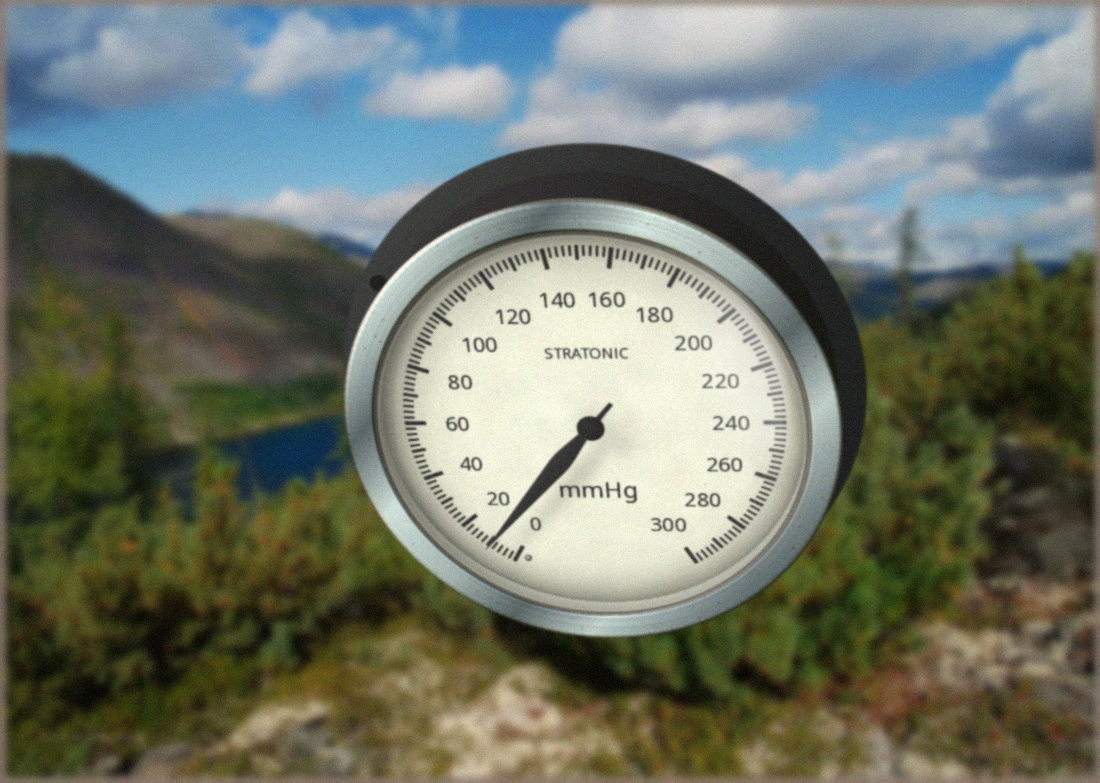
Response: 10 mmHg
